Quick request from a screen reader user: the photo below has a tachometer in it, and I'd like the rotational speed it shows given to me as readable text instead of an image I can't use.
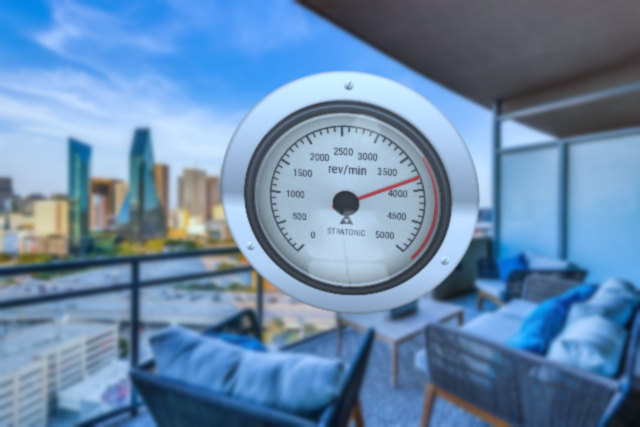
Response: 3800 rpm
